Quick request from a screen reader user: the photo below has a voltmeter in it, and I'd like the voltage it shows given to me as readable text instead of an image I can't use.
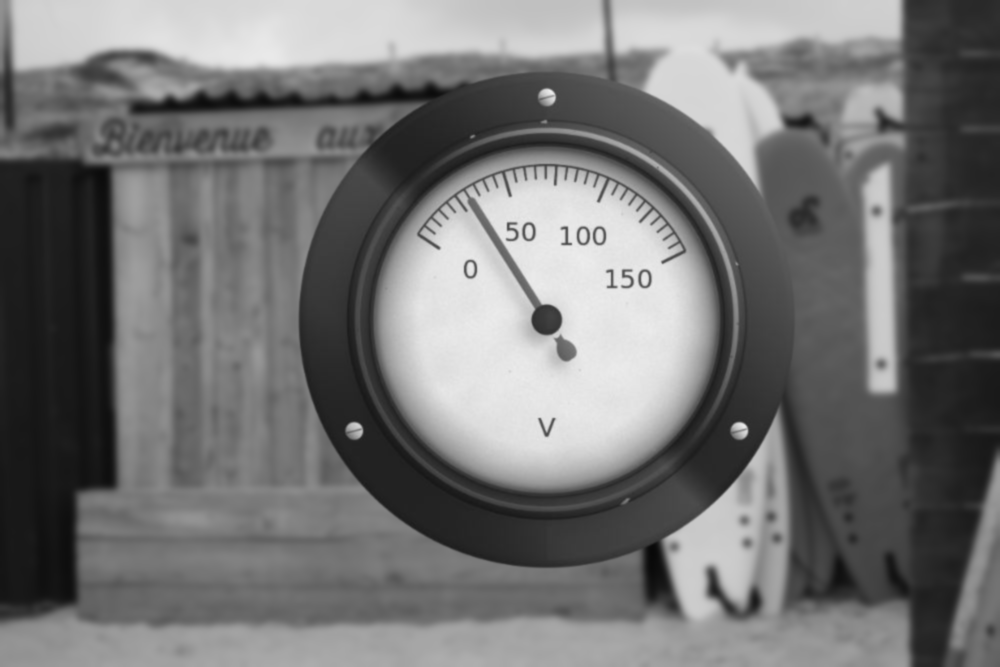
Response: 30 V
